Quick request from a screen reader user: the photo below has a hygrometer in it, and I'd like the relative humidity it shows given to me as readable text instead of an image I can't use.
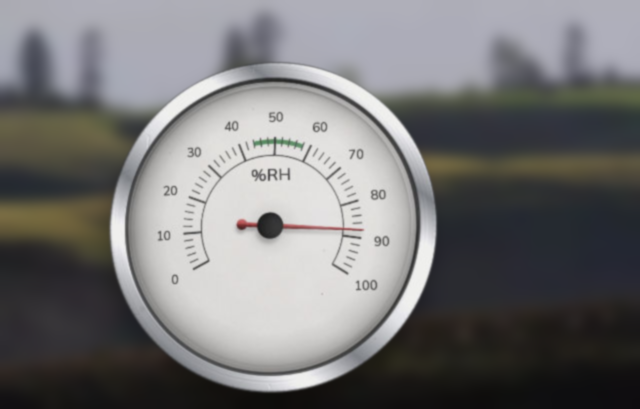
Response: 88 %
